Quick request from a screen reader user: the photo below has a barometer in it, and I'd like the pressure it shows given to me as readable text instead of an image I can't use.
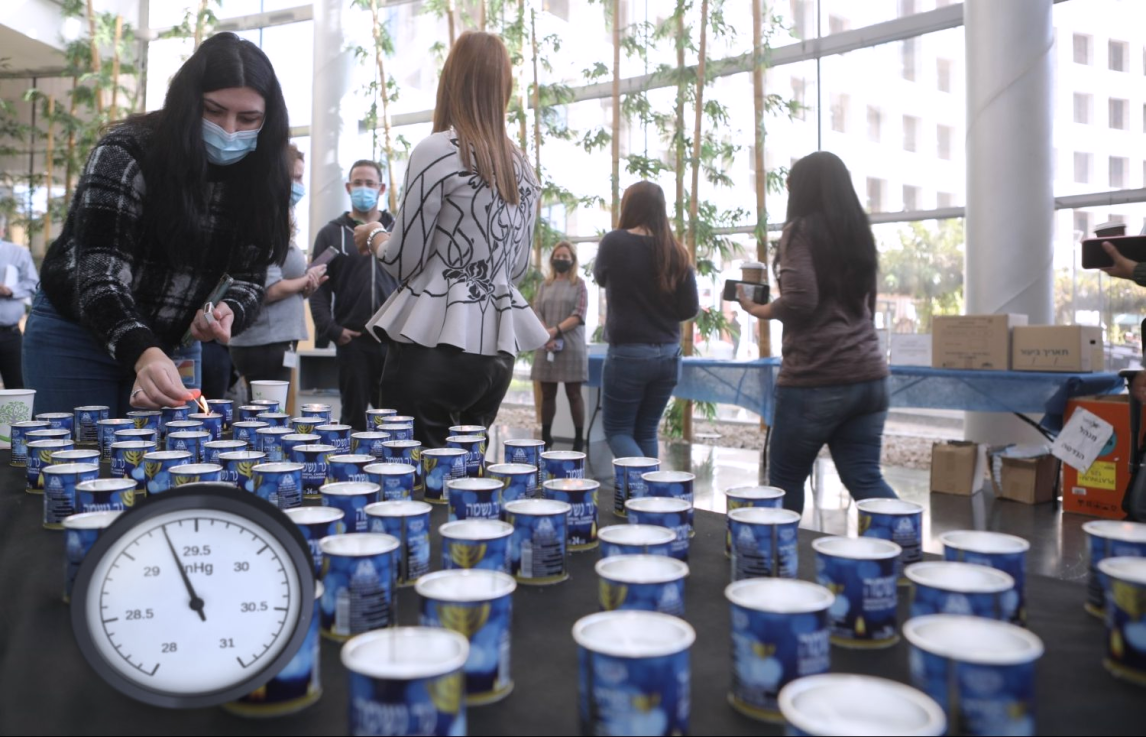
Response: 29.3 inHg
